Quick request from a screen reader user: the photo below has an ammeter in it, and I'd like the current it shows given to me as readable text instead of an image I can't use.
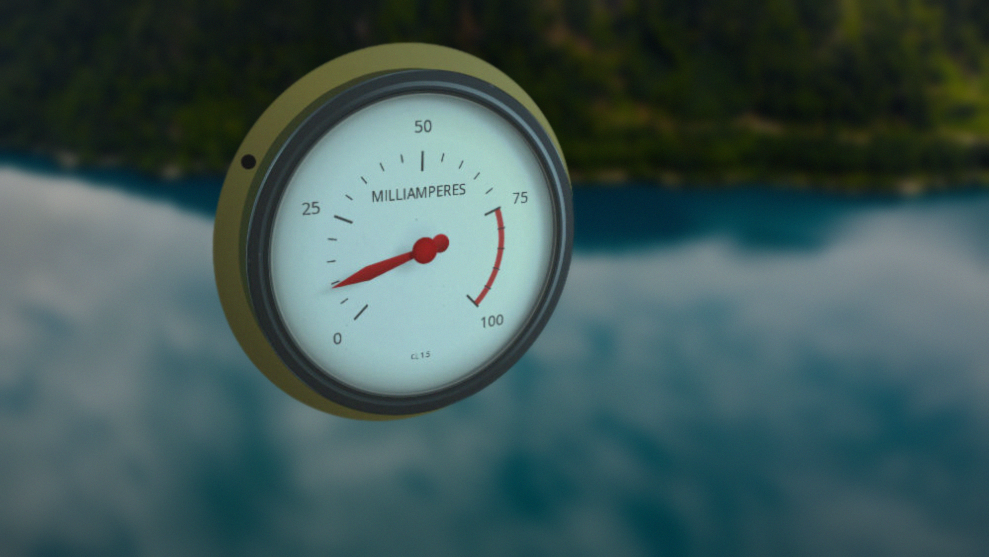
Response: 10 mA
